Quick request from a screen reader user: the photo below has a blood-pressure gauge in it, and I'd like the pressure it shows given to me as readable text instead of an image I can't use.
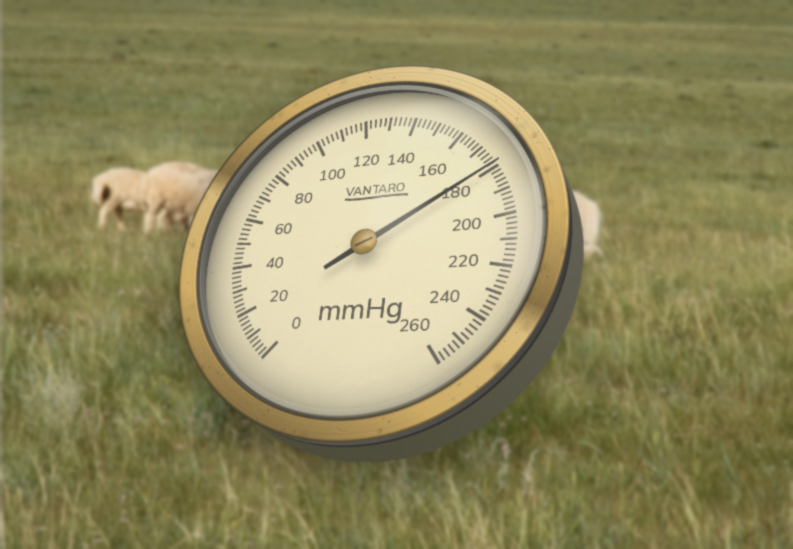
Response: 180 mmHg
